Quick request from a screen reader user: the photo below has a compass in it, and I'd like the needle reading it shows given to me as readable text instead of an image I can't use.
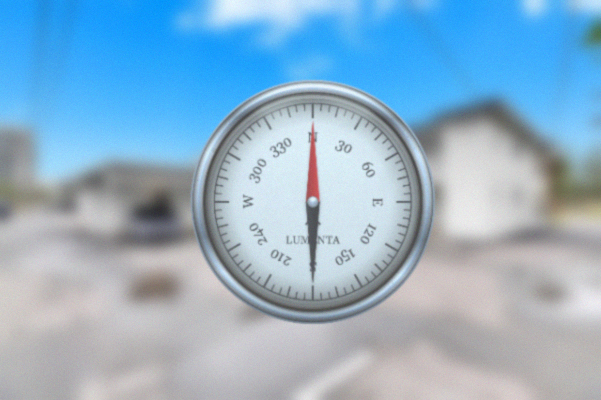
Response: 0 °
